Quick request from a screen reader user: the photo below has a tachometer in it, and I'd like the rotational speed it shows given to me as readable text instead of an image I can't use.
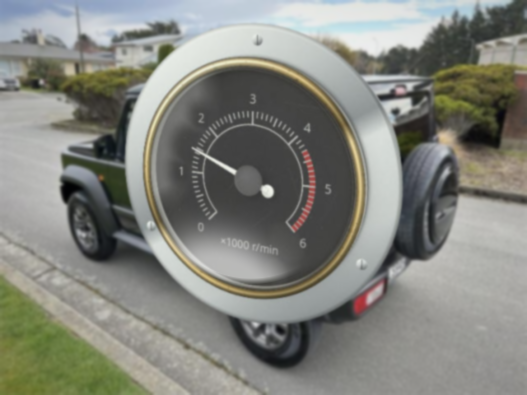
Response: 1500 rpm
